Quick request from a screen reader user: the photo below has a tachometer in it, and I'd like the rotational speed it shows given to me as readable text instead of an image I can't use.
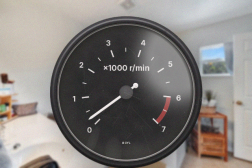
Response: 250 rpm
